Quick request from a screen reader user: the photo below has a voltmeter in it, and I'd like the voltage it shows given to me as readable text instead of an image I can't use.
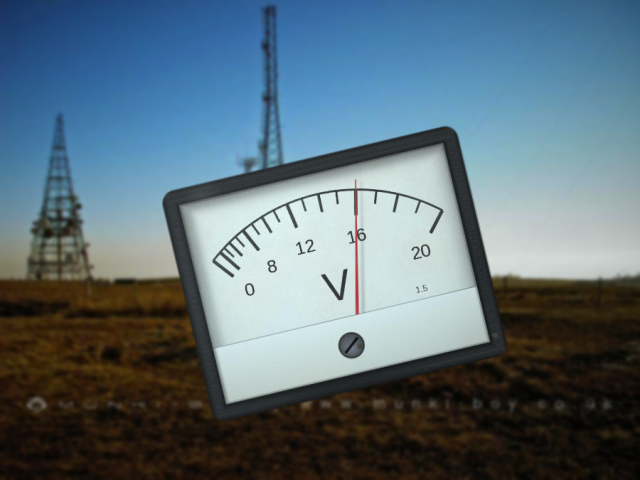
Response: 16 V
